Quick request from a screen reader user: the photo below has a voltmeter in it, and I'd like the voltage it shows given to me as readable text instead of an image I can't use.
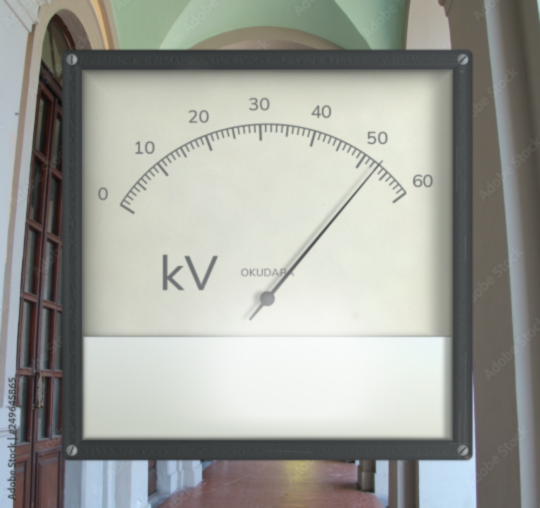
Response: 53 kV
